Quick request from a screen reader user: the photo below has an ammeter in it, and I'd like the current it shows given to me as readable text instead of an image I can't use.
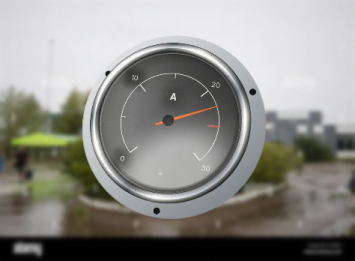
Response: 22.5 A
